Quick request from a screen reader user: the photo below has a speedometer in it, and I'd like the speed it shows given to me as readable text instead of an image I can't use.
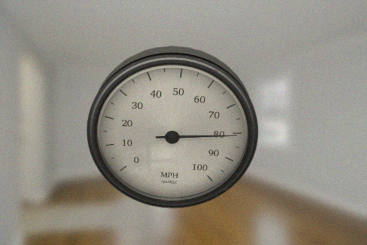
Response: 80 mph
